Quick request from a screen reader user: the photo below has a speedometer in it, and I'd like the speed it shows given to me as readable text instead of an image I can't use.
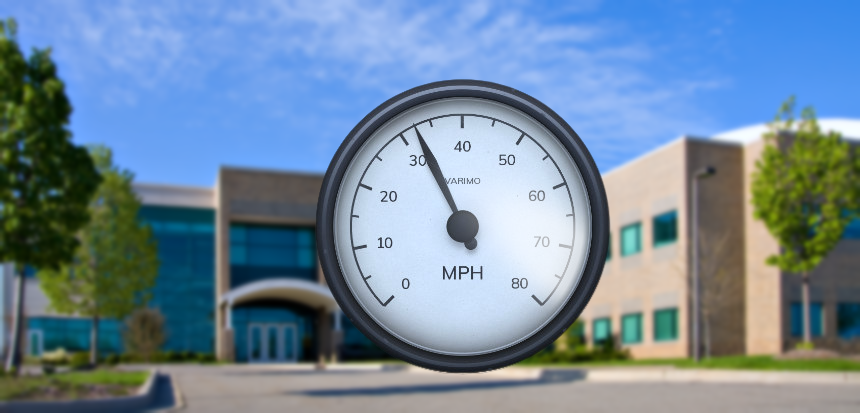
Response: 32.5 mph
